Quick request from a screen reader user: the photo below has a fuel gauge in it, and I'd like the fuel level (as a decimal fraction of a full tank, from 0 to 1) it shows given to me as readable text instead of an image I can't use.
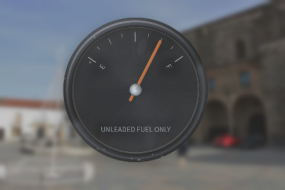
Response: 0.75
